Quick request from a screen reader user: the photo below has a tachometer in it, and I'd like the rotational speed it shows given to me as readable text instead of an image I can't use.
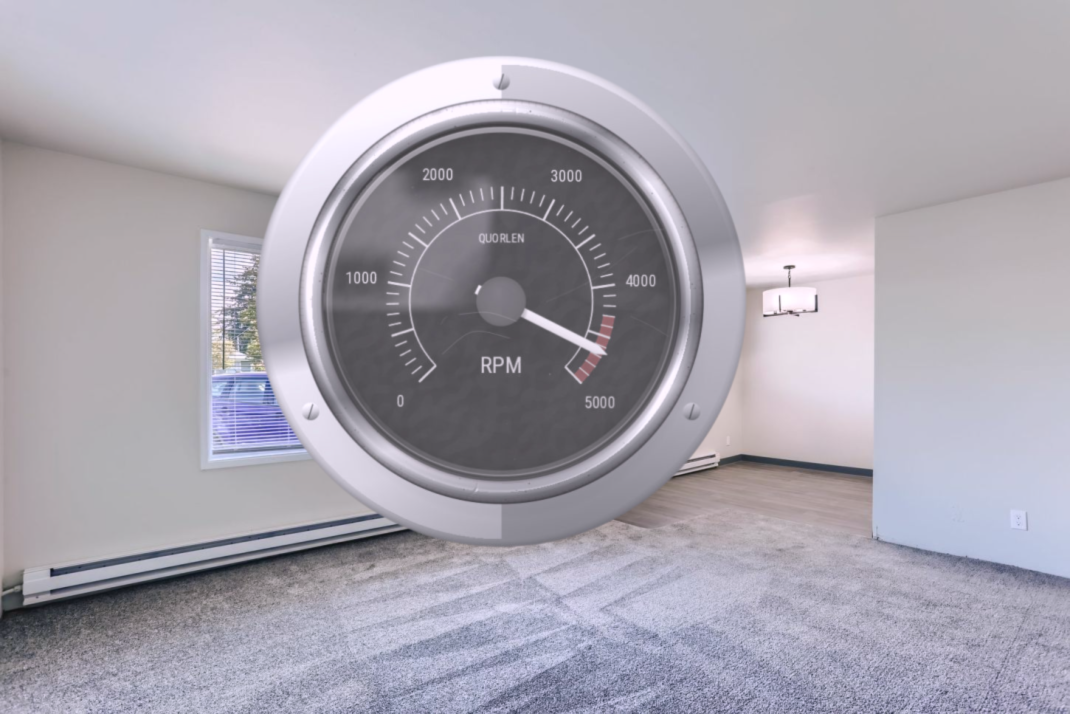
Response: 4650 rpm
